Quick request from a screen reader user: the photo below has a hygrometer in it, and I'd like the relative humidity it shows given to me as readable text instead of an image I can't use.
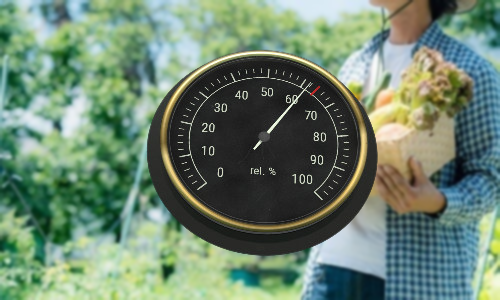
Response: 62 %
